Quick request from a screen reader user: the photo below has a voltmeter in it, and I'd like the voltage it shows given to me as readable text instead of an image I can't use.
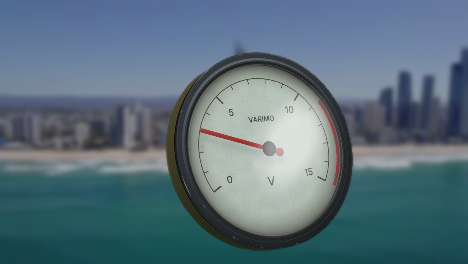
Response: 3 V
